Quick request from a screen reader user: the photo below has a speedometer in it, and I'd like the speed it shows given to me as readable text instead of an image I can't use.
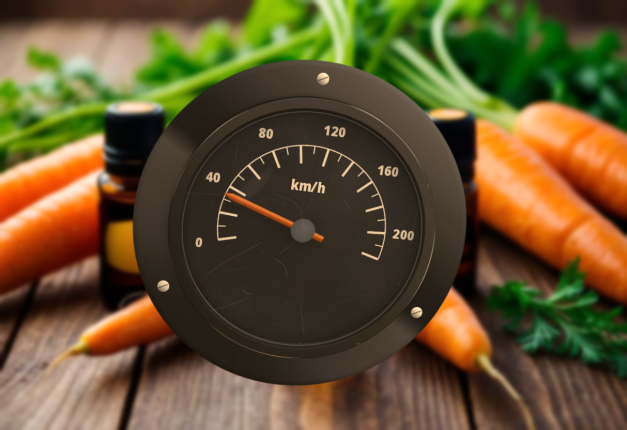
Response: 35 km/h
